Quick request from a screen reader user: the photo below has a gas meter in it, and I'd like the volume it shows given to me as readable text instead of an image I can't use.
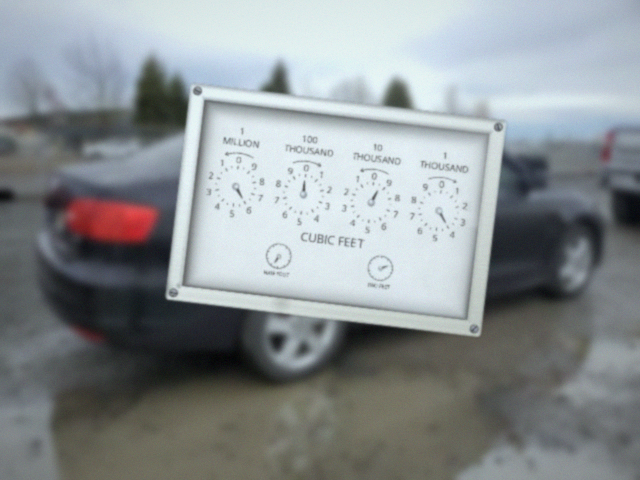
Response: 599400 ft³
